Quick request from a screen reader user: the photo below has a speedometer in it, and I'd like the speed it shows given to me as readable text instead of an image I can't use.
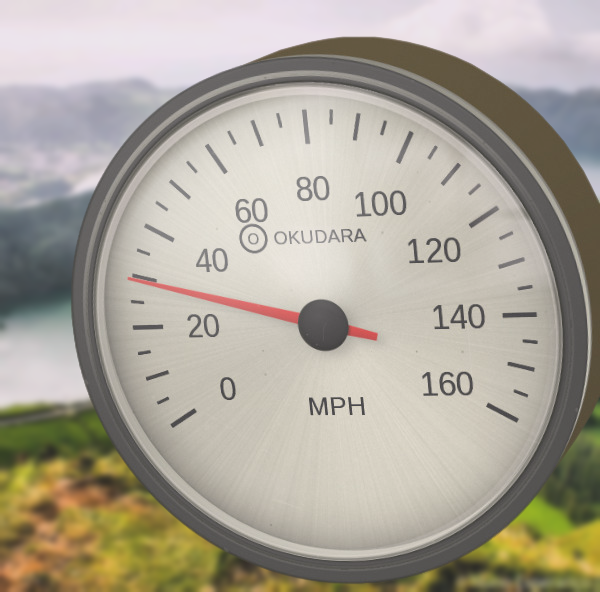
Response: 30 mph
